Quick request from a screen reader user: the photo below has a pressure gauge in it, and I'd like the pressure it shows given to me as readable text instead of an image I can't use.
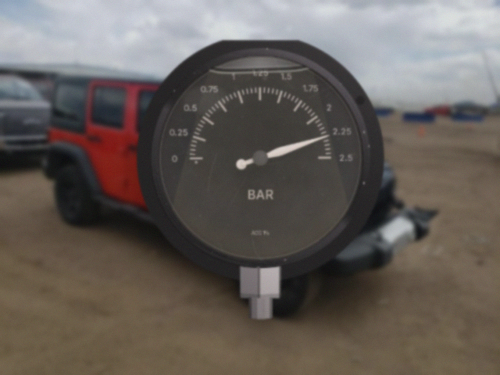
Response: 2.25 bar
